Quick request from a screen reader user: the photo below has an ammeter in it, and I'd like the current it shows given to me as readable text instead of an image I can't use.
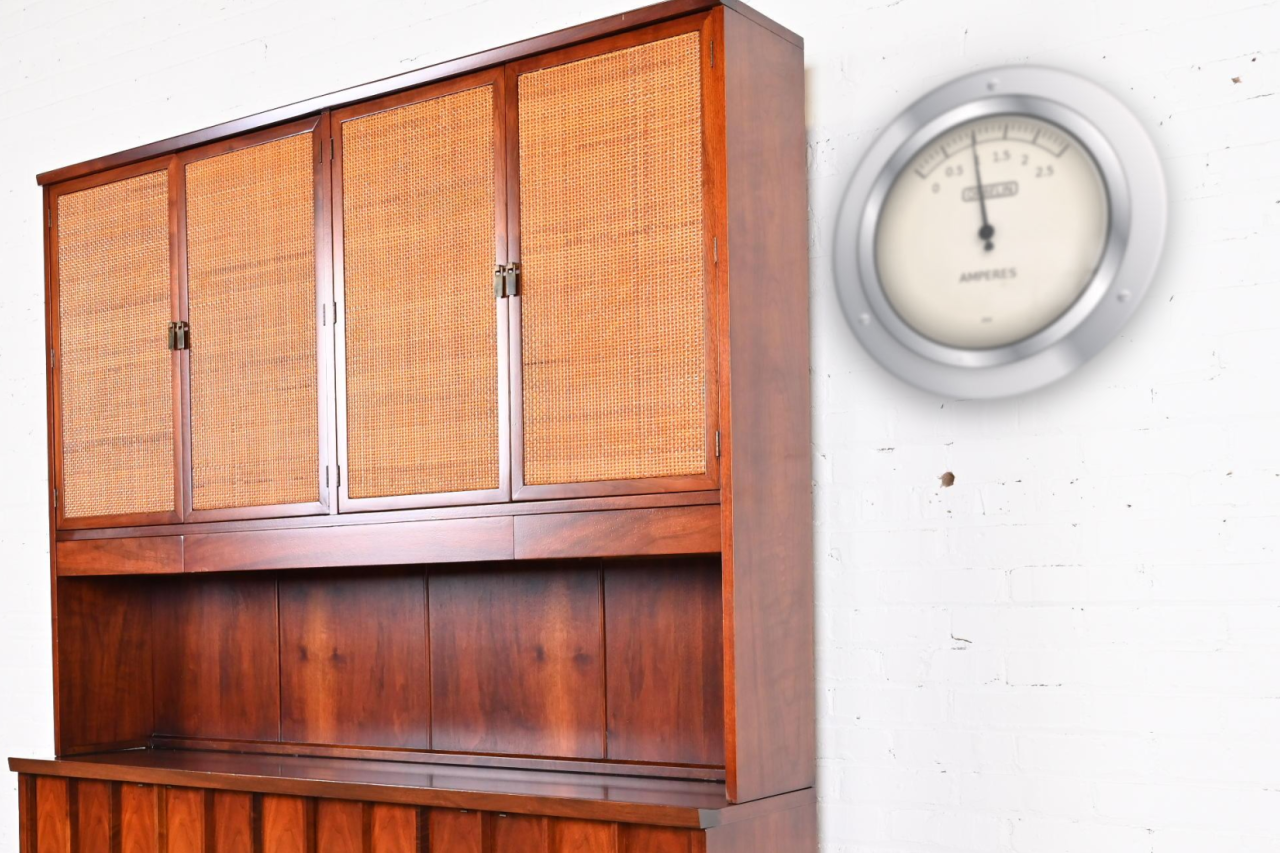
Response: 1 A
